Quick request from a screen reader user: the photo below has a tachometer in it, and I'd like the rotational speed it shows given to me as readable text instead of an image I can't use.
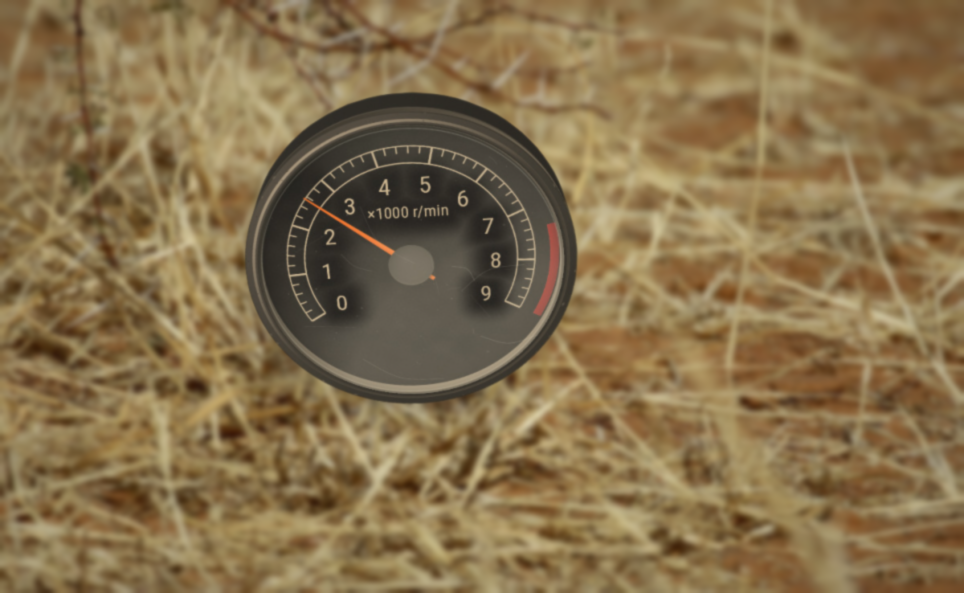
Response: 2600 rpm
